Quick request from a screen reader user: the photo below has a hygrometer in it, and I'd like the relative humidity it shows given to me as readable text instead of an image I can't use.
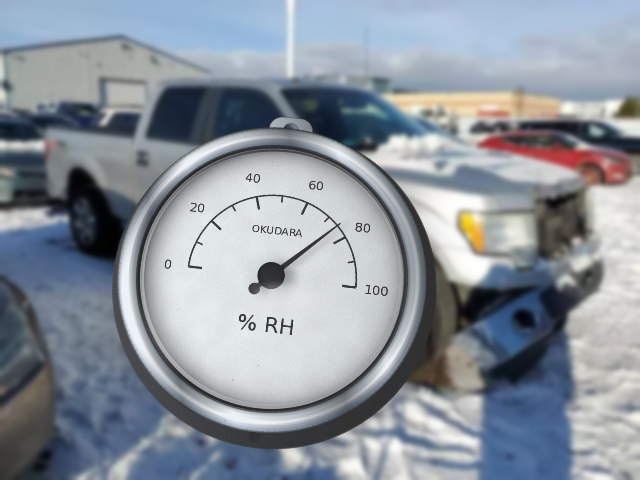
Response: 75 %
